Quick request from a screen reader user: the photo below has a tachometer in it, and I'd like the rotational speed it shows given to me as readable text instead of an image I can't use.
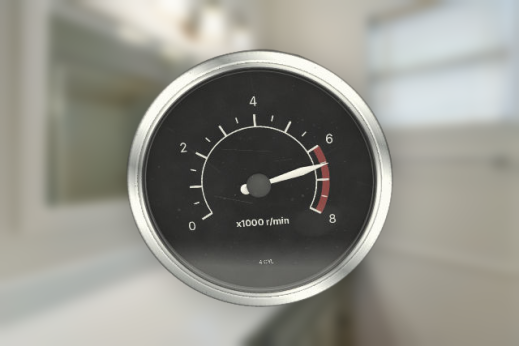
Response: 6500 rpm
